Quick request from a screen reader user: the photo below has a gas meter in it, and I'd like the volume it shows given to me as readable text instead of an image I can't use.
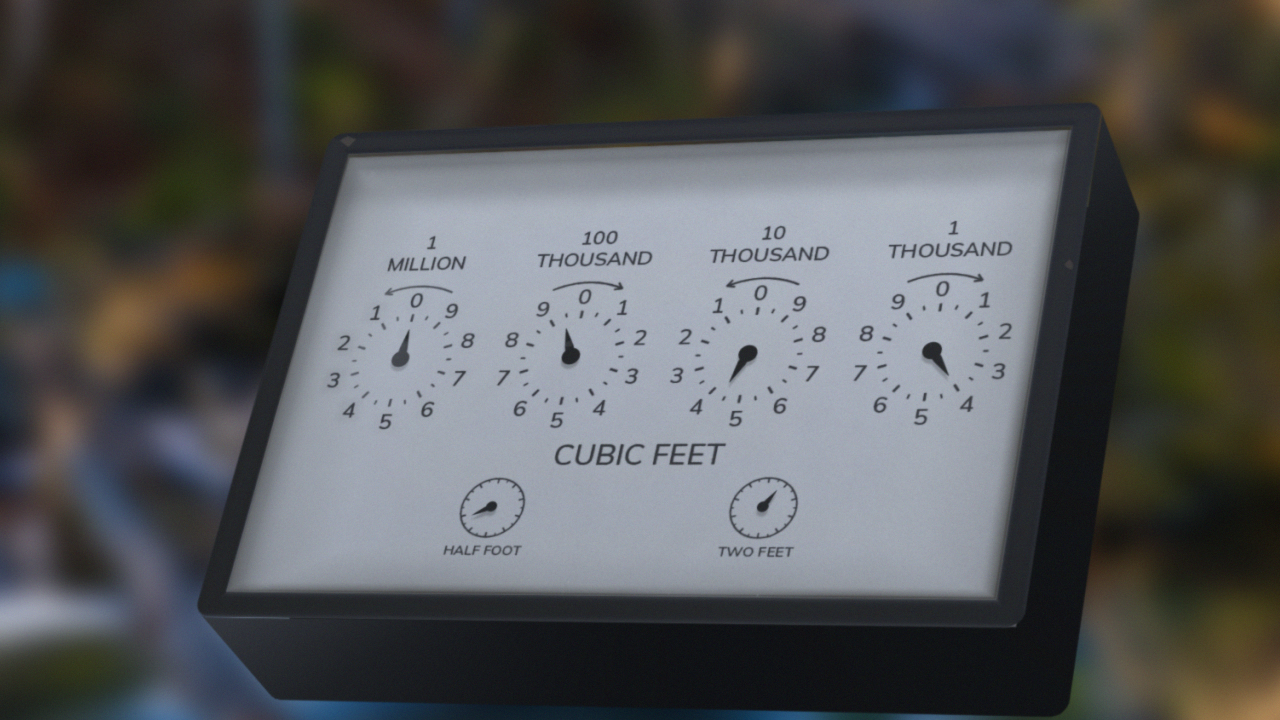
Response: 994400 ft³
